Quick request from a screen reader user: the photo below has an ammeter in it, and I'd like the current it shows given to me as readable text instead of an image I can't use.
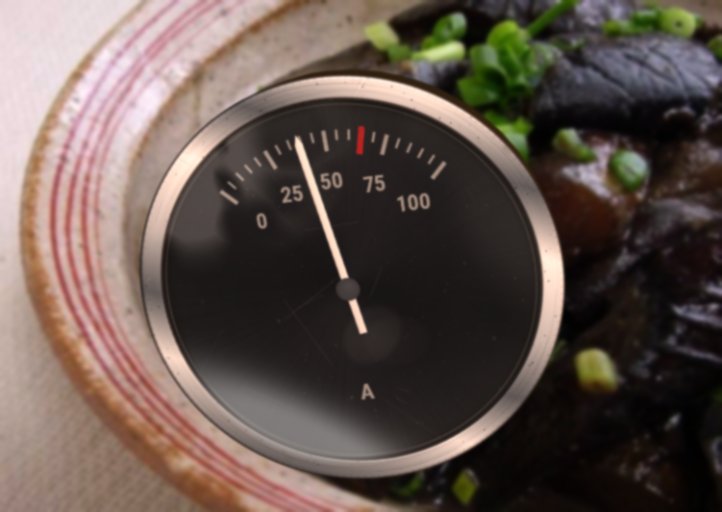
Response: 40 A
